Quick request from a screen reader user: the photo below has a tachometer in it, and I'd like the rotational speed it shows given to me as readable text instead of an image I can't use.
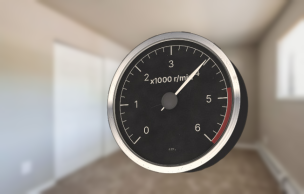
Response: 4000 rpm
